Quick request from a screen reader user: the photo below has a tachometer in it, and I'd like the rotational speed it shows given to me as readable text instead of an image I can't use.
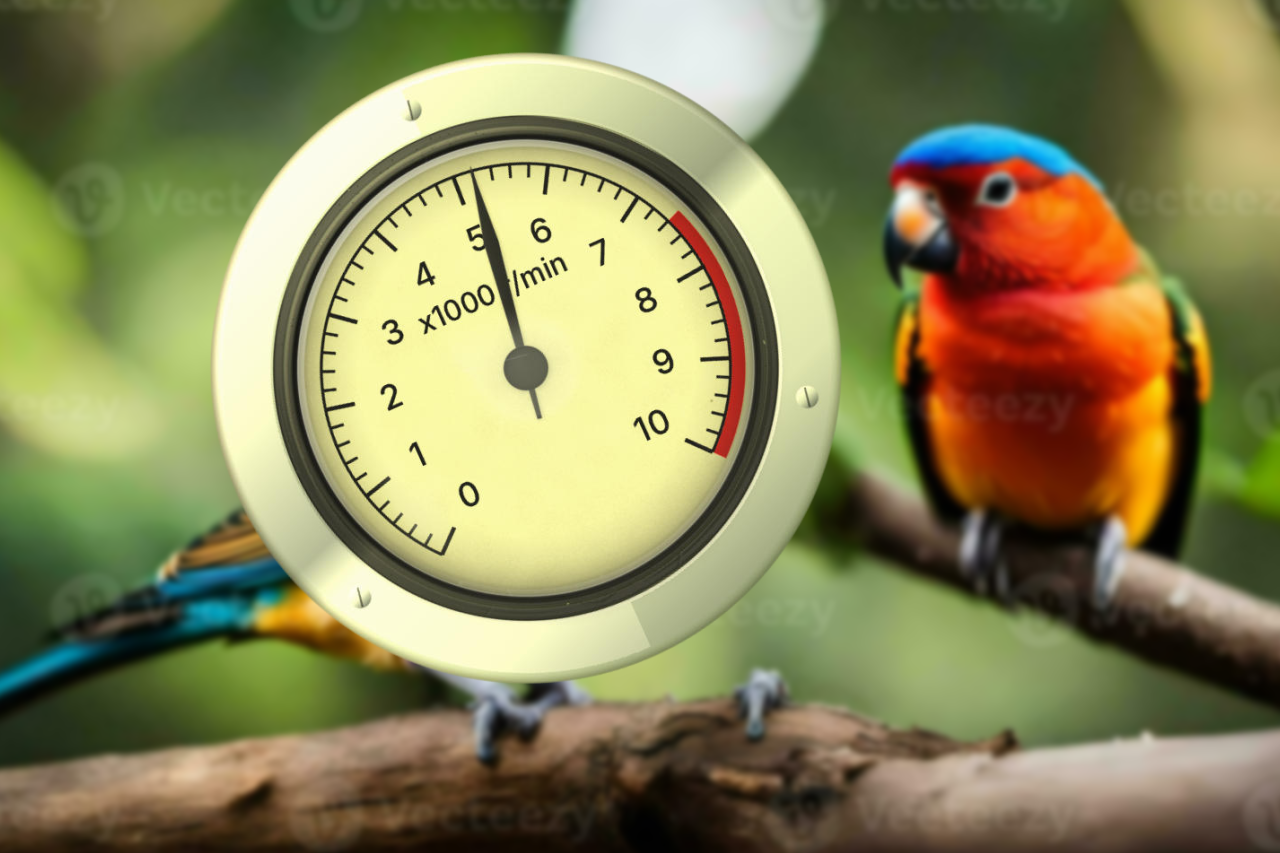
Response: 5200 rpm
